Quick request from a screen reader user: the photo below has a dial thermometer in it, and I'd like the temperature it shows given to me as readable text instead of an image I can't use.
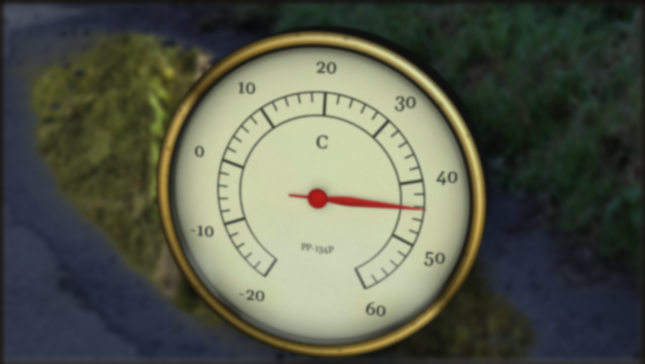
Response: 44 °C
